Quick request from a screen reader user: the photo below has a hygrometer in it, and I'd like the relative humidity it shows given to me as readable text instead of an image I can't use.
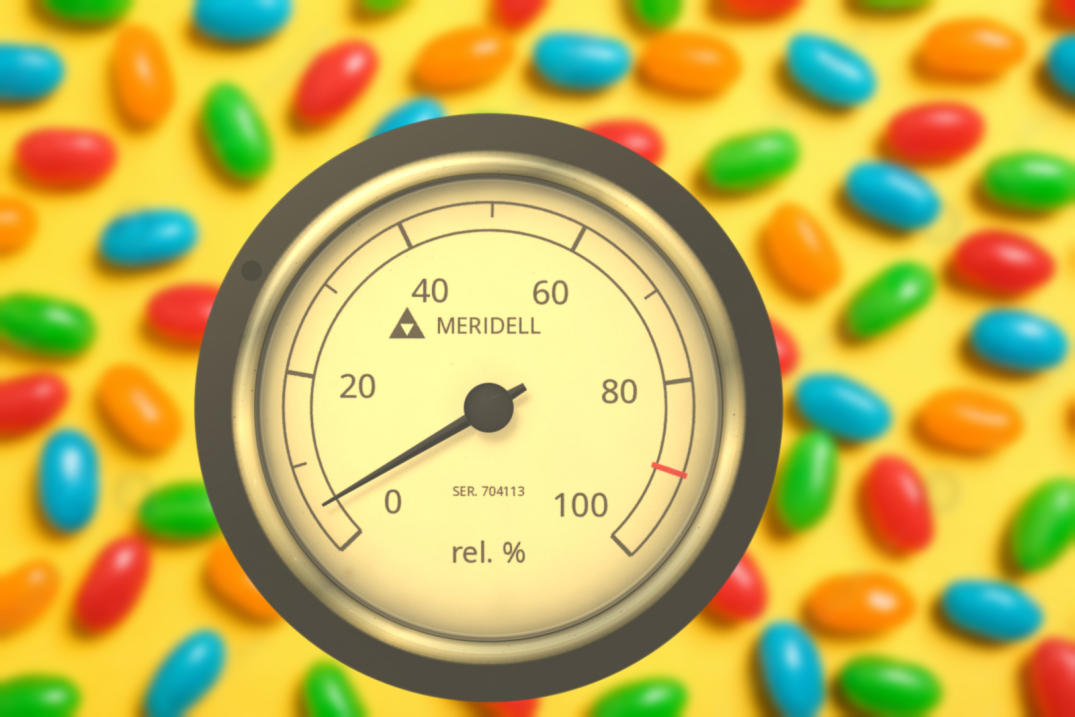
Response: 5 %
